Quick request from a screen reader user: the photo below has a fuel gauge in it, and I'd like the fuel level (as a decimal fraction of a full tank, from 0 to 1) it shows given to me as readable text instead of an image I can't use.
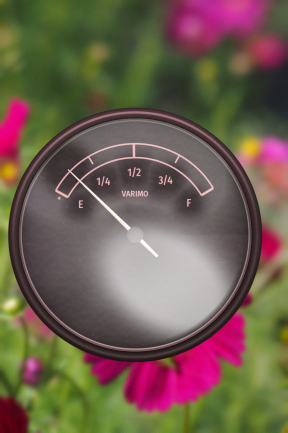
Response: 0.125
